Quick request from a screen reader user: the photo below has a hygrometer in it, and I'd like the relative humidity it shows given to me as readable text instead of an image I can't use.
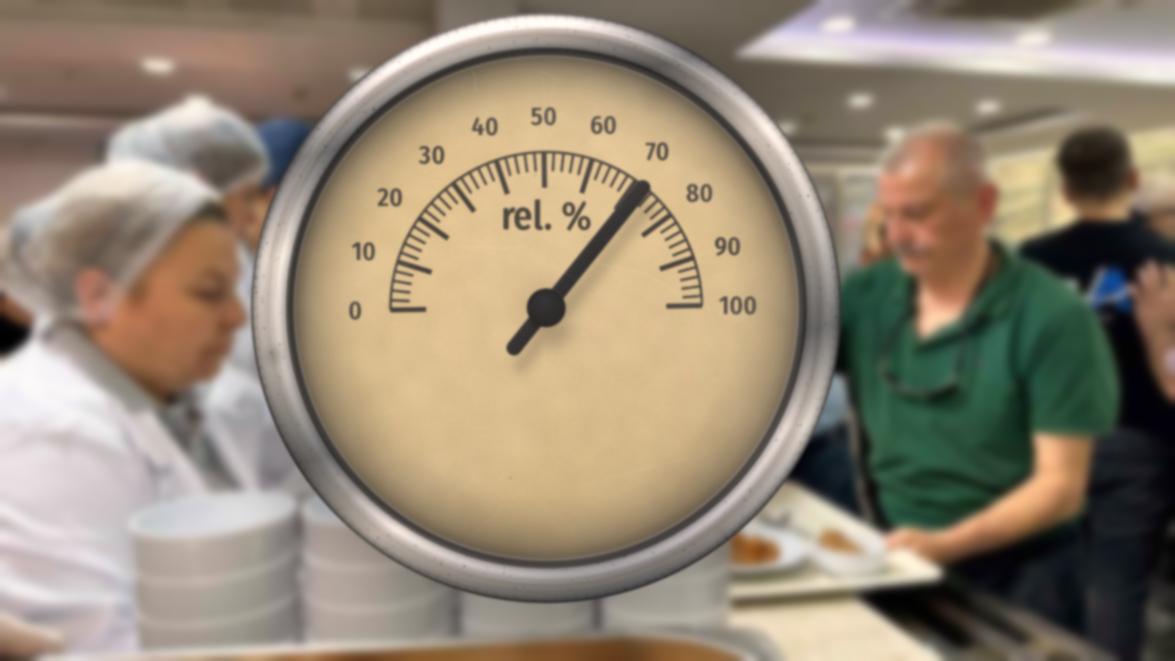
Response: 72 %
